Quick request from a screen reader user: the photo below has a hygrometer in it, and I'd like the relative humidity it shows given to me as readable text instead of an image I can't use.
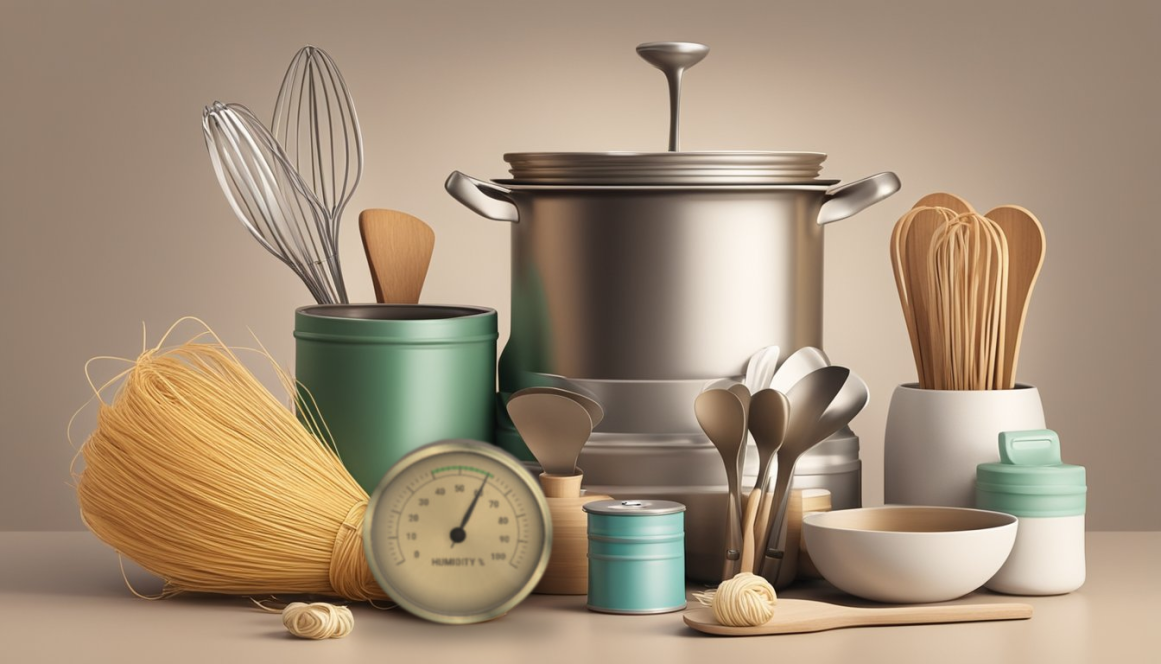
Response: 60 %
